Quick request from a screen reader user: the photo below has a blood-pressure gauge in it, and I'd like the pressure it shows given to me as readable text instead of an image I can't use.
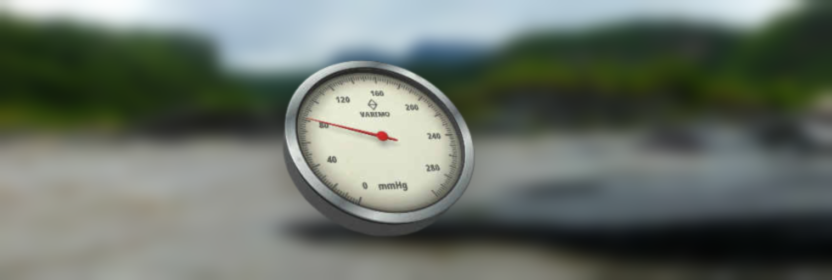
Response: 80 mmHg
